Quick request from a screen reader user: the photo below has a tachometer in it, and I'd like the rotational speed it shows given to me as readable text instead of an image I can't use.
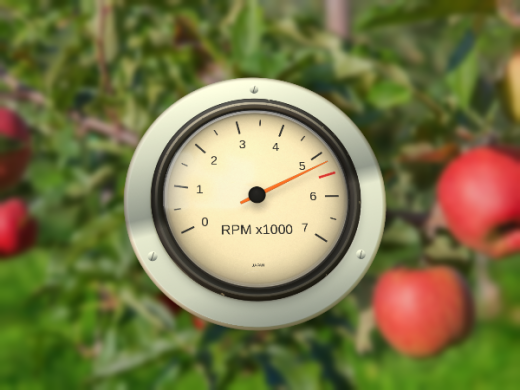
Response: 5250 rpm
